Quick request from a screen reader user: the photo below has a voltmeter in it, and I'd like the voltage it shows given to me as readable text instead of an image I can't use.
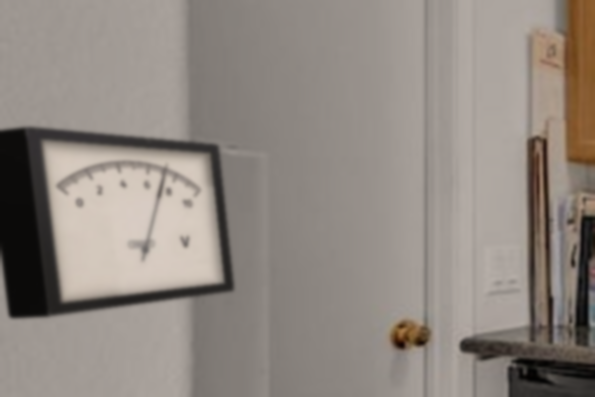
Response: 7 V
